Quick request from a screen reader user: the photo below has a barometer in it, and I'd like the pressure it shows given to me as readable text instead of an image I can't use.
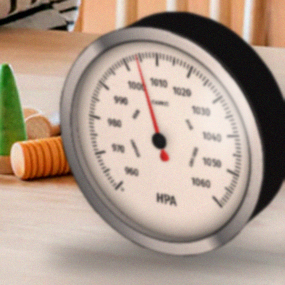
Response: 1005 hPa
